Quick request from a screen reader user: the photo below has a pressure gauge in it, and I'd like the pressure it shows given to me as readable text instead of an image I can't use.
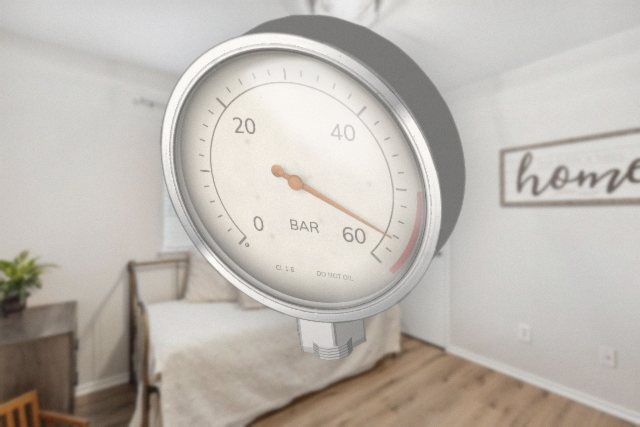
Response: 56 bar
